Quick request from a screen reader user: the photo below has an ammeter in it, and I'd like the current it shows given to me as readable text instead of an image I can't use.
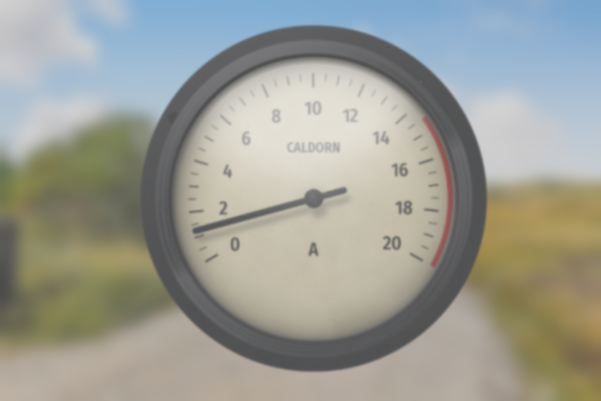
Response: 1.25 A
